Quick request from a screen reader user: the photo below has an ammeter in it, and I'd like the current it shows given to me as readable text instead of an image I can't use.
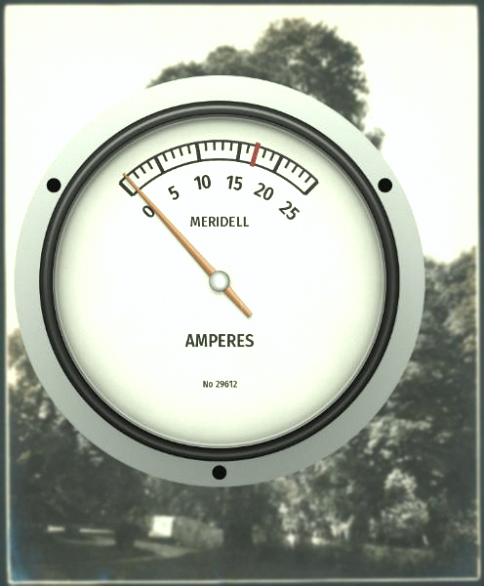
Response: 1 A
